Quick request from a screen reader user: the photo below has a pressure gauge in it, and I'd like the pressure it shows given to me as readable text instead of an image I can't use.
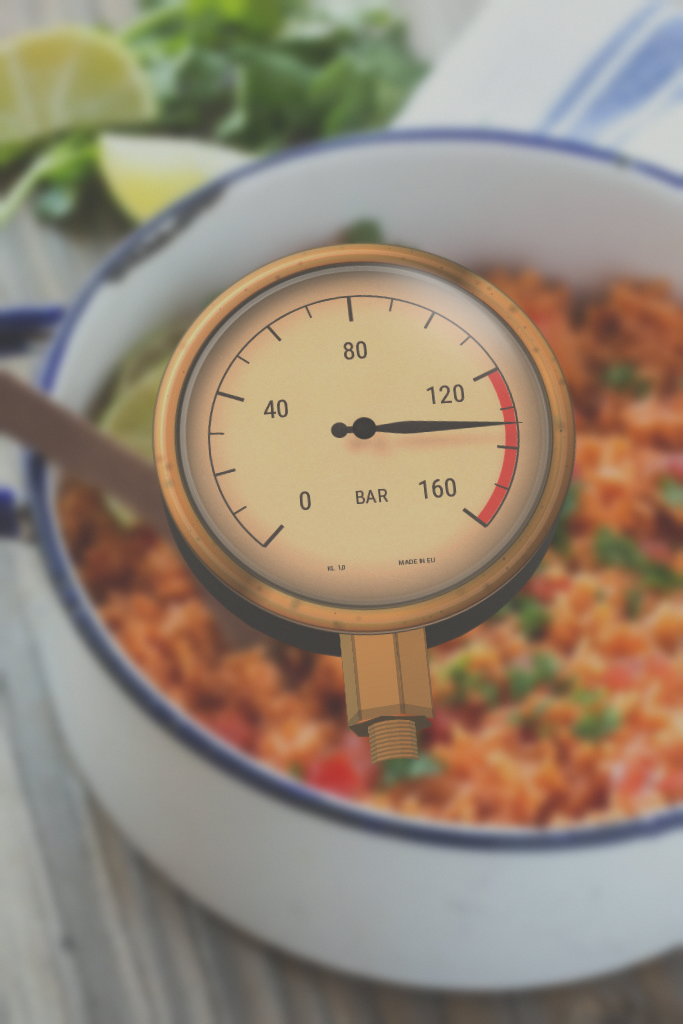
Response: 135 bar
